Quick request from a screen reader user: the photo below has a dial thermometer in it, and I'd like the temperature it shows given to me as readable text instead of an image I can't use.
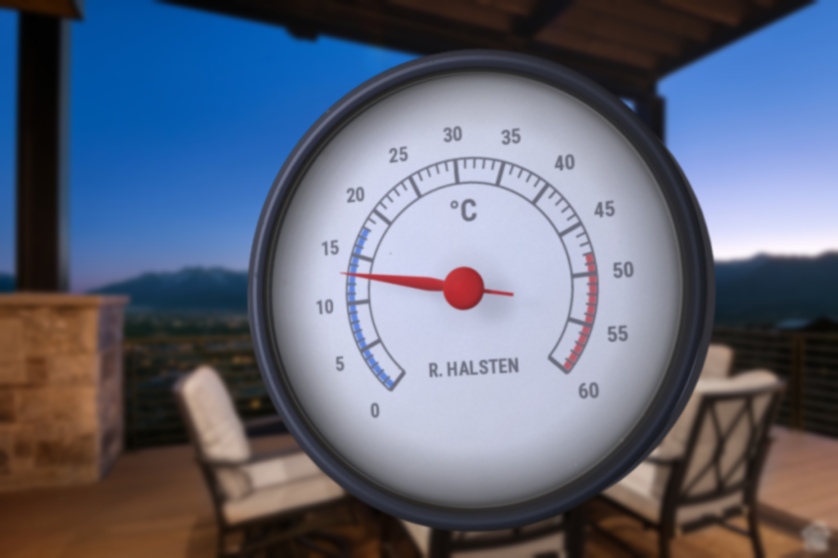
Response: 13 °C
